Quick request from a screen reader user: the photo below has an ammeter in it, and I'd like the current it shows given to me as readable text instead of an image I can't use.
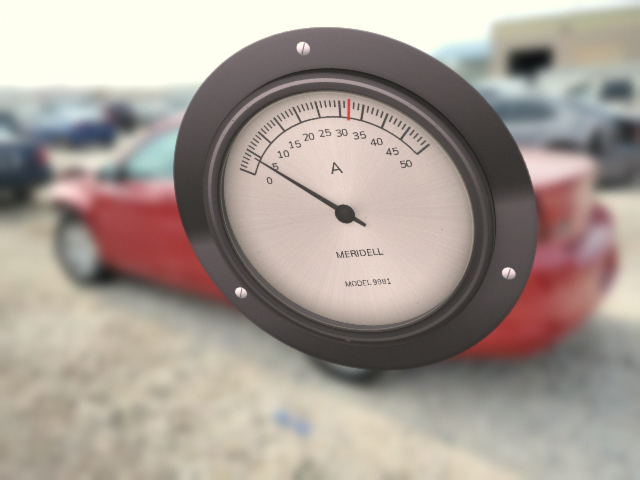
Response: 5 A
